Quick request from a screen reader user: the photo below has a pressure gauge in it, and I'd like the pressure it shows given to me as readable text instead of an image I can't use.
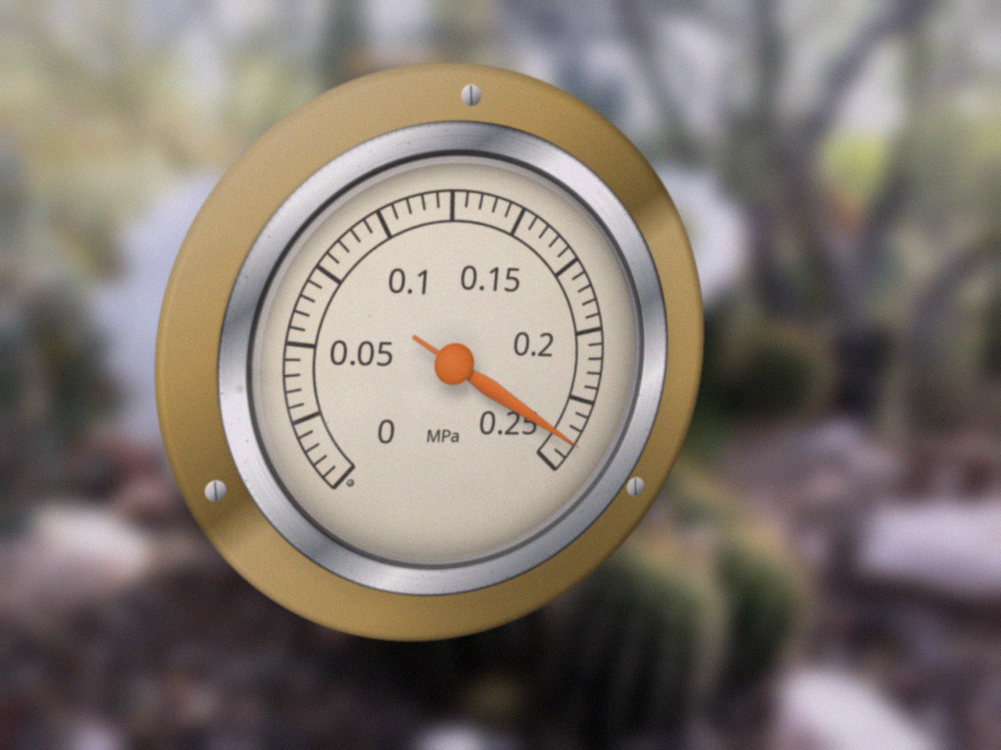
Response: 0.24 MPa
